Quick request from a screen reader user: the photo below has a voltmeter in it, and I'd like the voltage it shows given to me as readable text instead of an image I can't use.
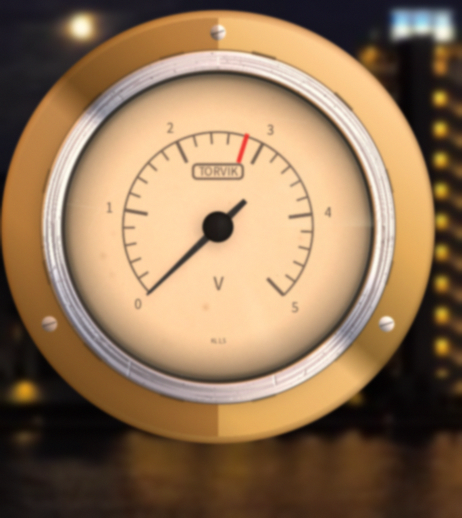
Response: 0 V
